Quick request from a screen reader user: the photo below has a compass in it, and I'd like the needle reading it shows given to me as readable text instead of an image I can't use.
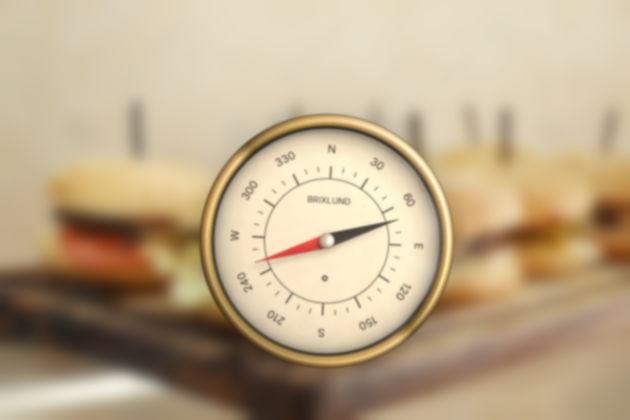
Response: 250 °
